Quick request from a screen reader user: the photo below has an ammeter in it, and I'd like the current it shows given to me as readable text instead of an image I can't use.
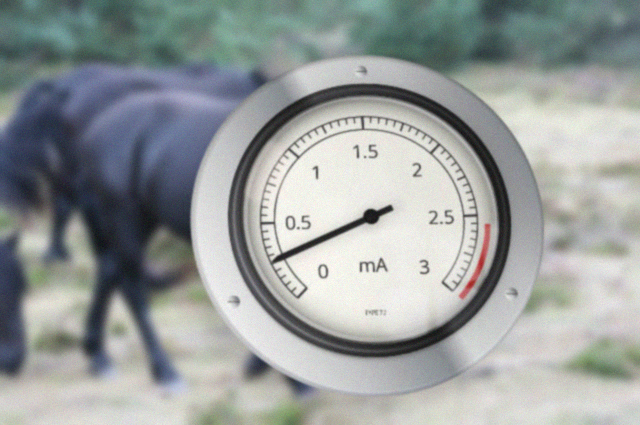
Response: 0.25 mA
